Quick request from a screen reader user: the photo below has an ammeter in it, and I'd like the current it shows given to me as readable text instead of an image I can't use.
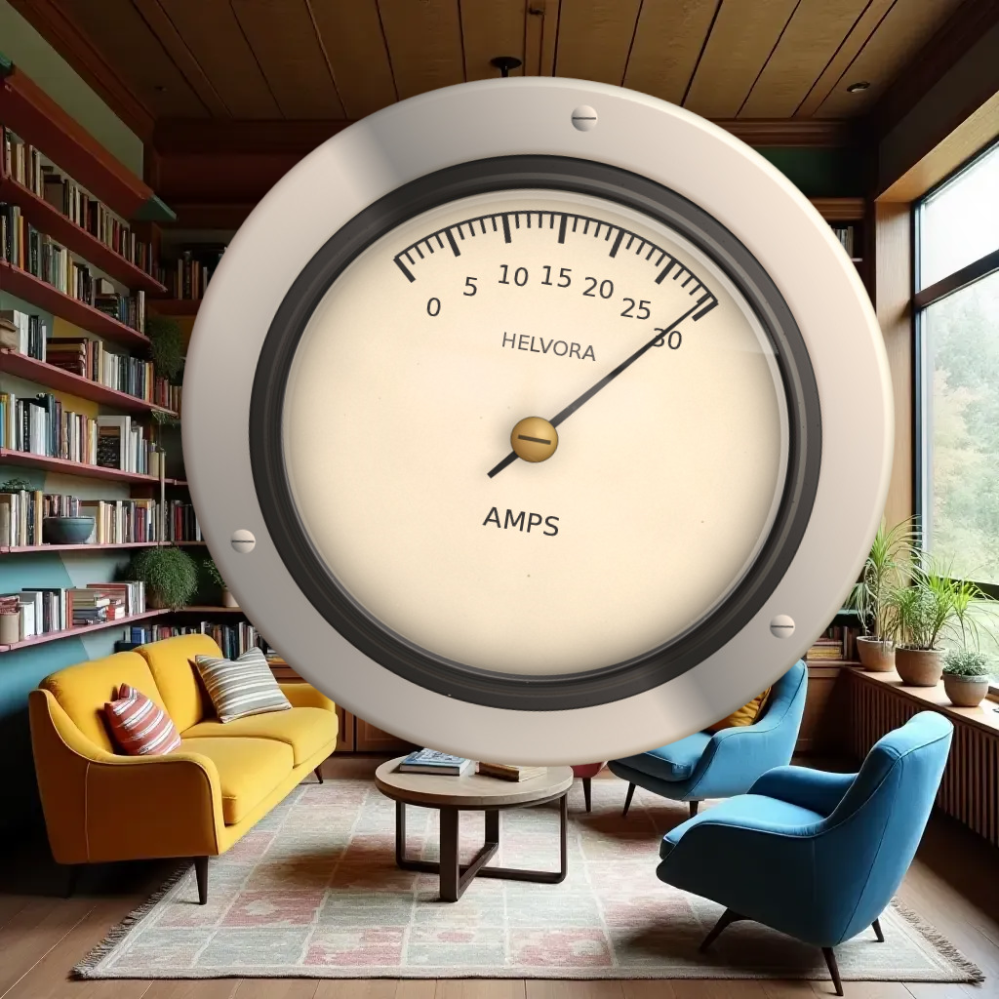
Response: 29 A
